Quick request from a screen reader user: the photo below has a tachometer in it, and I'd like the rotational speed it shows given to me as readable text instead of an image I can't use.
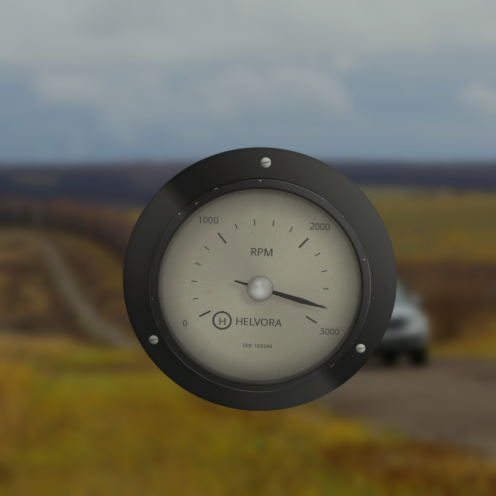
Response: 2800 rpm
